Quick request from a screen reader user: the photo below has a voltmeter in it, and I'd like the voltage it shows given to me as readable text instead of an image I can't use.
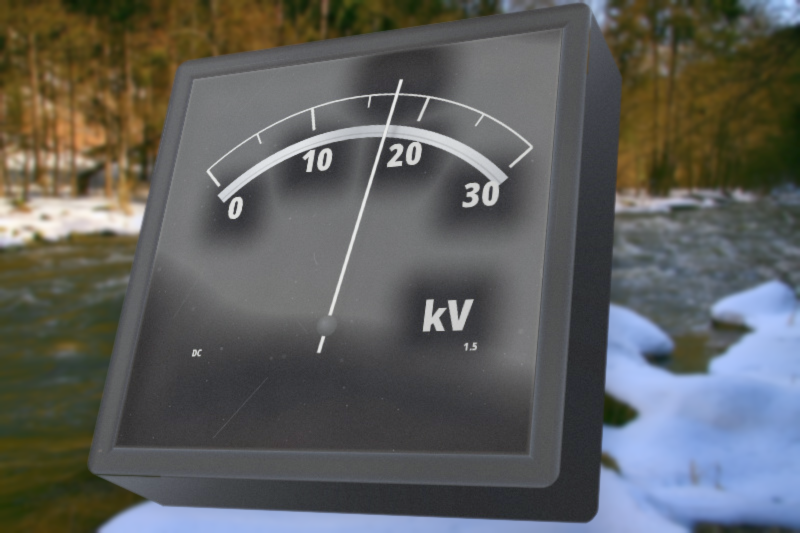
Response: 17.5 kV
